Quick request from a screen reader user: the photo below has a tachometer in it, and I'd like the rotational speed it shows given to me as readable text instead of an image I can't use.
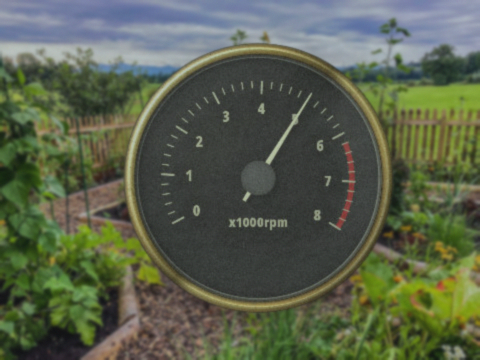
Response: 5000 rpm
